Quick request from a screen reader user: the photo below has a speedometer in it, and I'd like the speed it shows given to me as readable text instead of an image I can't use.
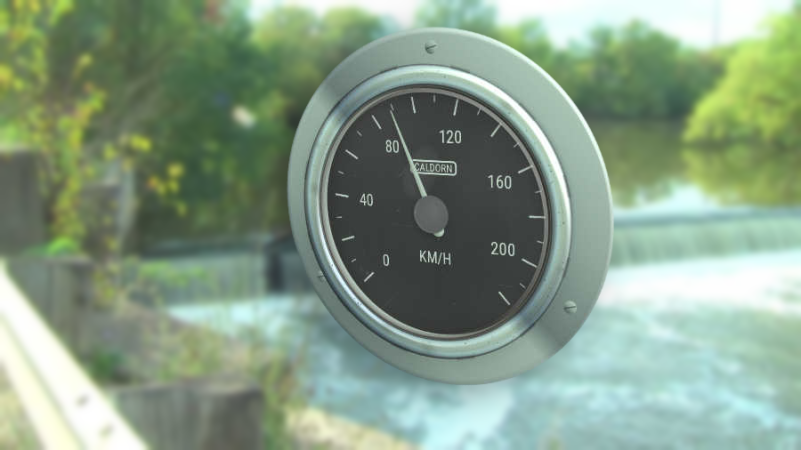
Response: 90 km/h
